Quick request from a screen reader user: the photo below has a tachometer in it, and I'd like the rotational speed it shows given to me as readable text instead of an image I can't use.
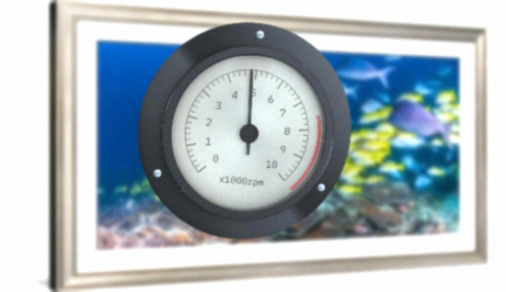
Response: 4800 rpm
